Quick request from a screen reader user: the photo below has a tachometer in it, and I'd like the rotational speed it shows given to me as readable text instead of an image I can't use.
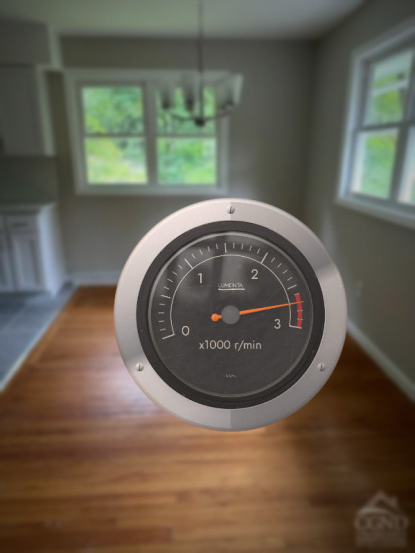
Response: 2700 rpm
